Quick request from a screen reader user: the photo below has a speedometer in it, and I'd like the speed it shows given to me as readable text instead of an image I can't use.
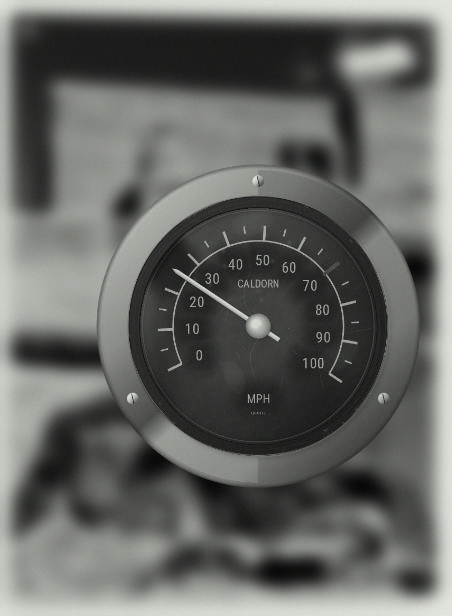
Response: 25 mph
